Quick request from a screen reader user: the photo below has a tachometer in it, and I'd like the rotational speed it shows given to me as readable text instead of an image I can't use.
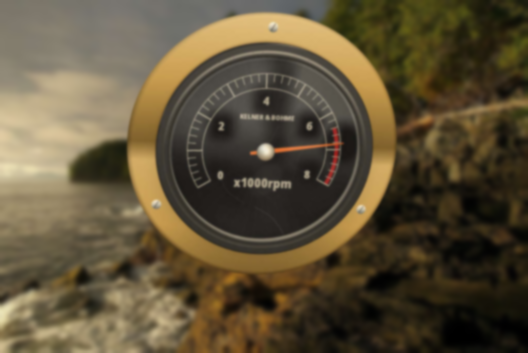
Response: 6800 rpm
